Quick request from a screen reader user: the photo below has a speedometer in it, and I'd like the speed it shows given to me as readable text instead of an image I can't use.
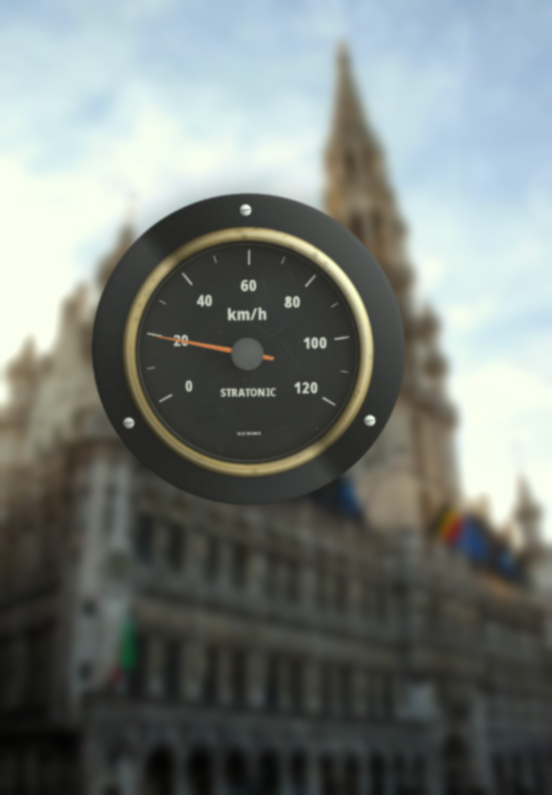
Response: 20 km/h
